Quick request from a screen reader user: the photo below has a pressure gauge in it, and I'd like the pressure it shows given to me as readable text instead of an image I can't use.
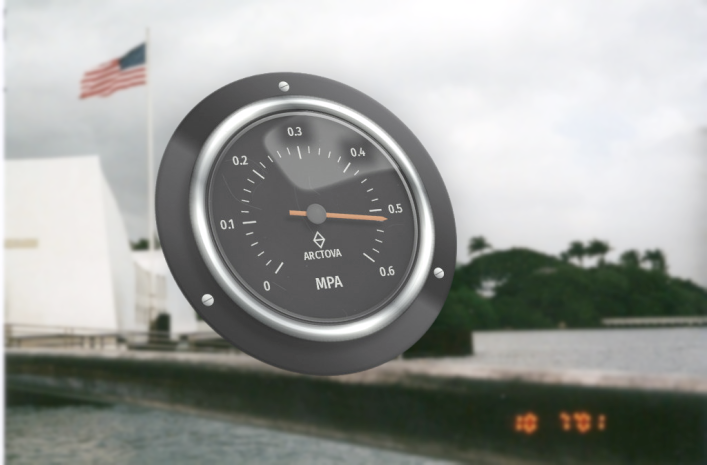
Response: 0.52 MPa
